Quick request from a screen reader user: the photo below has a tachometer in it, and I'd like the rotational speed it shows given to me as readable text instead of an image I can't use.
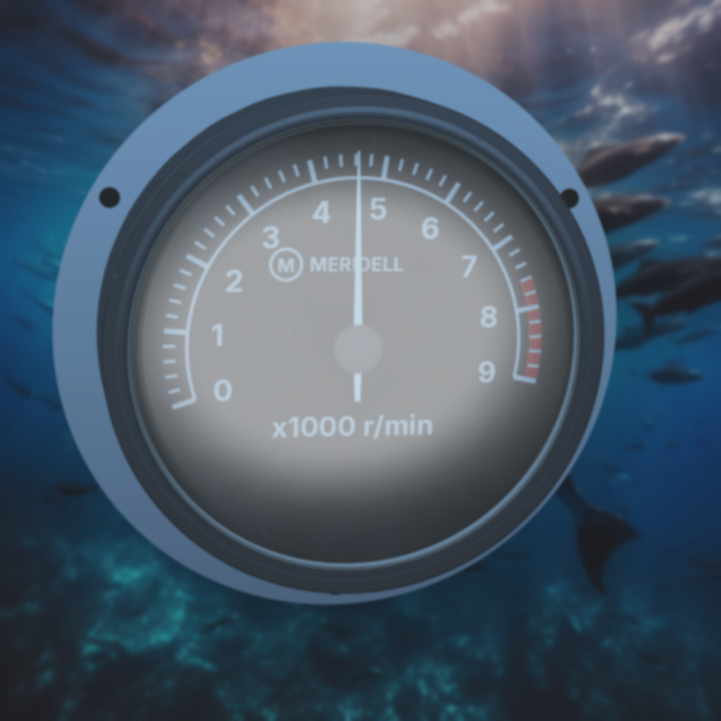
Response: 4600 rpm
